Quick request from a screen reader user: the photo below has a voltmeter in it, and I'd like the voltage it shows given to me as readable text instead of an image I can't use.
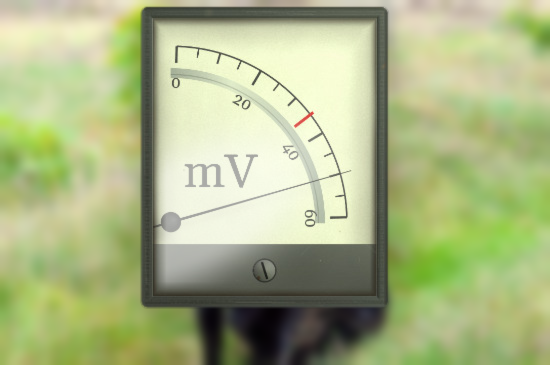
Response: 50 mV
